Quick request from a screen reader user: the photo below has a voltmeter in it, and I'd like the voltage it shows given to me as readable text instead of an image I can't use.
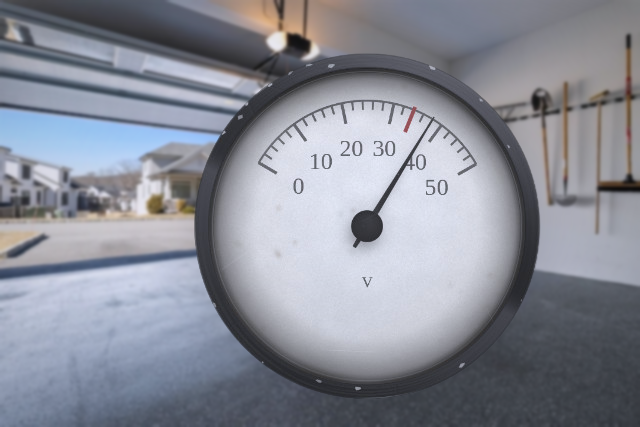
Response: 38 V
